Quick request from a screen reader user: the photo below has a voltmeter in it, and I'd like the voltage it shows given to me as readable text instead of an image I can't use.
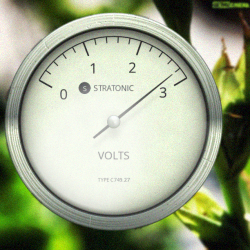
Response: 2.8 V
